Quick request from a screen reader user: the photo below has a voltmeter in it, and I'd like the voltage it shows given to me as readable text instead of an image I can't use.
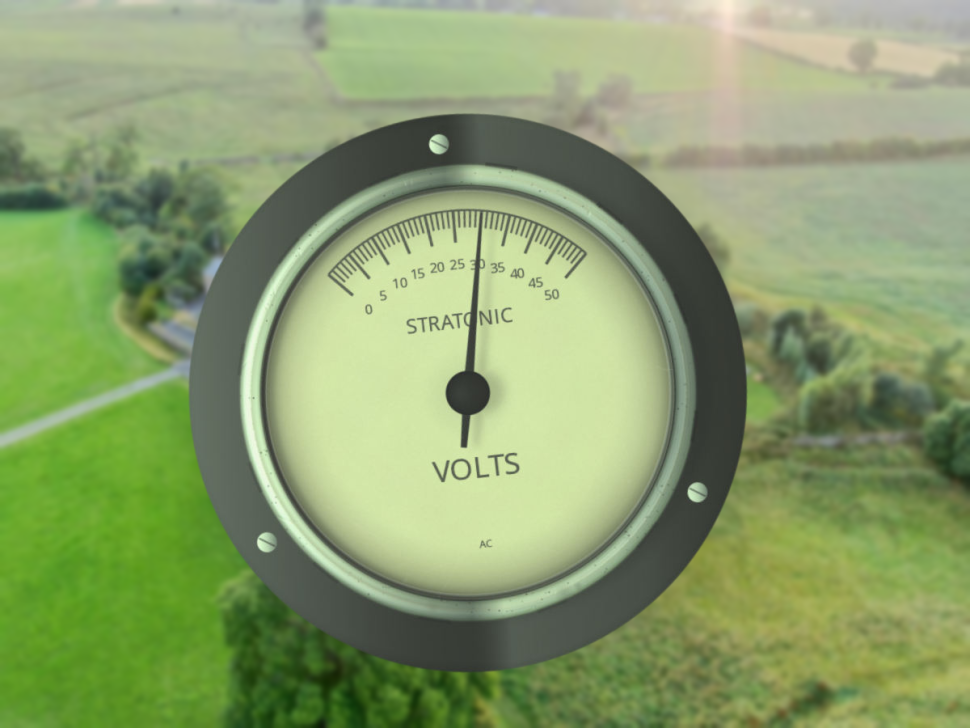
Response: 30 V
